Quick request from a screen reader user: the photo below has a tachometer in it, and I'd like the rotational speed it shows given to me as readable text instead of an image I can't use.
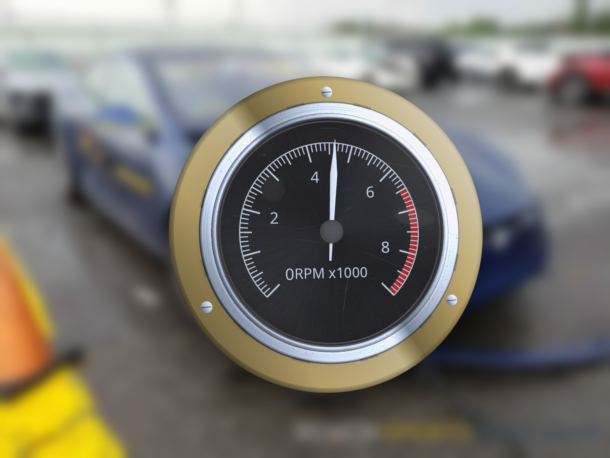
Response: 4600 rpm
